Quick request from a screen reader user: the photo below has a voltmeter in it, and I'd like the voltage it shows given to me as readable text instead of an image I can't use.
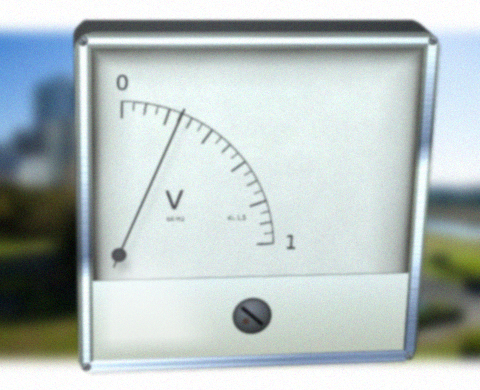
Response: 0.25 V
